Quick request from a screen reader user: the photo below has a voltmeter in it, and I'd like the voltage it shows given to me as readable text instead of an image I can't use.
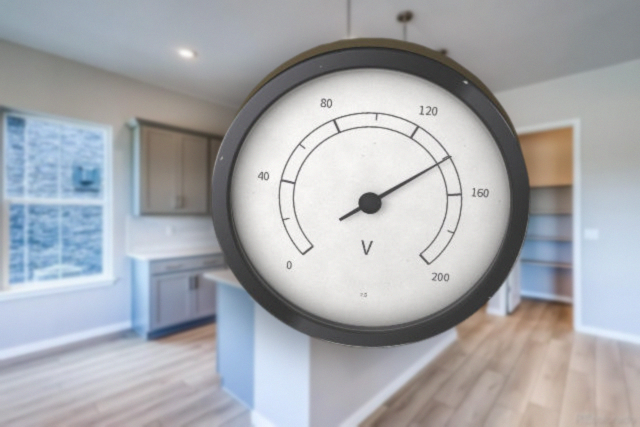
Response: 140 V
